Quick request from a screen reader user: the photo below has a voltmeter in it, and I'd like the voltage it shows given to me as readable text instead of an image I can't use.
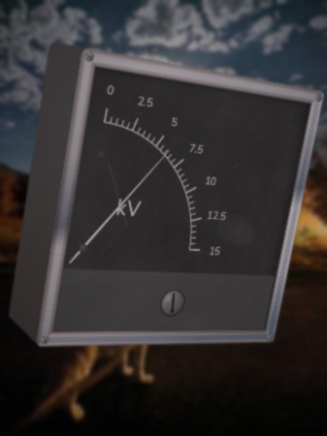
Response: 6 kV
